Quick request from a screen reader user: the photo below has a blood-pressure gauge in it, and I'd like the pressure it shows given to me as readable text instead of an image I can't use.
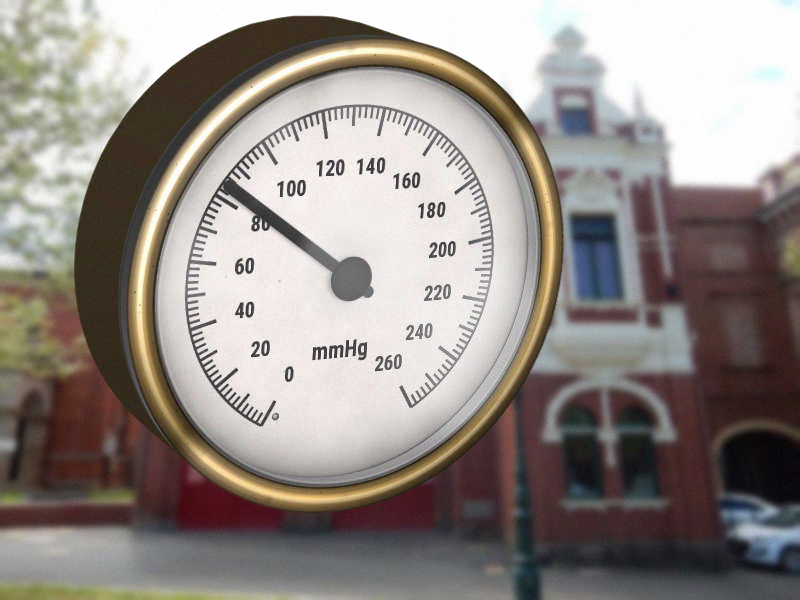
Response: 84 mmHg
